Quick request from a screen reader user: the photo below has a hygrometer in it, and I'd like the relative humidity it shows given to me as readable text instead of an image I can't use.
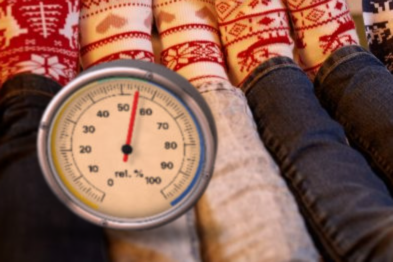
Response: 55 %
